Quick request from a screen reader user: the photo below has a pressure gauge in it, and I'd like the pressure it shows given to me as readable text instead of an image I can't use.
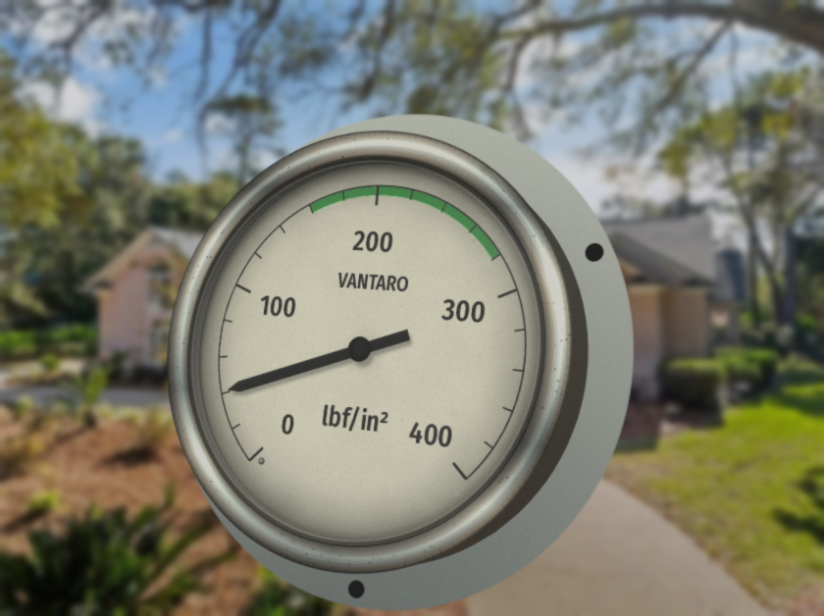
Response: 40 psi
